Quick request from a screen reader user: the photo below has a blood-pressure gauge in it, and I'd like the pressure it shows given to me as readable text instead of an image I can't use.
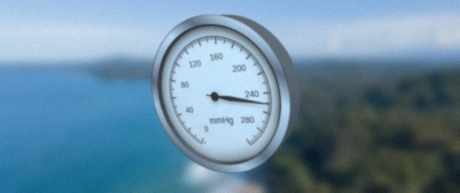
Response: 250 mmHg
